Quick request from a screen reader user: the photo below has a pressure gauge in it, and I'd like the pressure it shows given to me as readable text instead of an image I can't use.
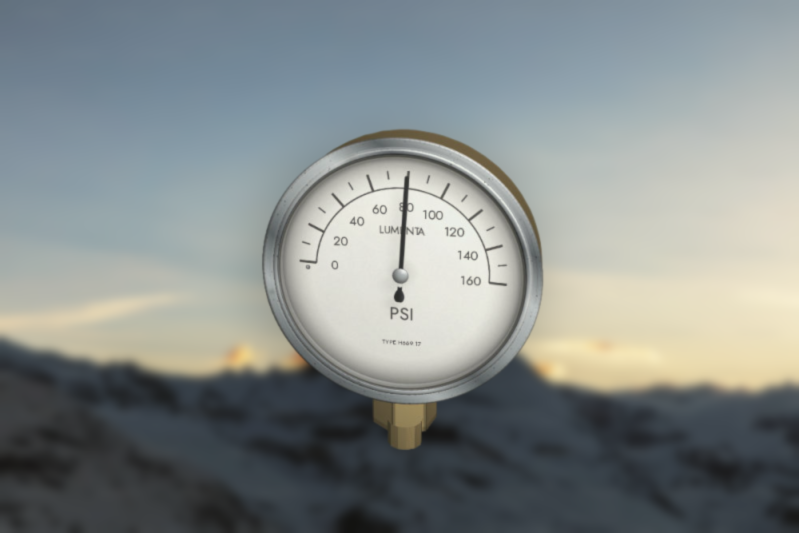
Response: 80 psi
